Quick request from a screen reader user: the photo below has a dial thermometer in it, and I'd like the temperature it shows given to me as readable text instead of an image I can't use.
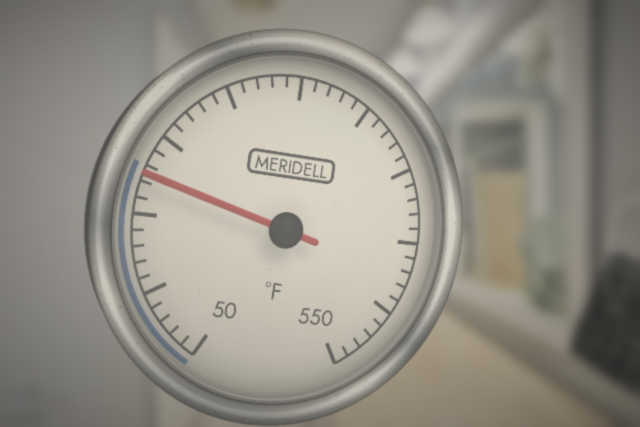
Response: 175 °F
